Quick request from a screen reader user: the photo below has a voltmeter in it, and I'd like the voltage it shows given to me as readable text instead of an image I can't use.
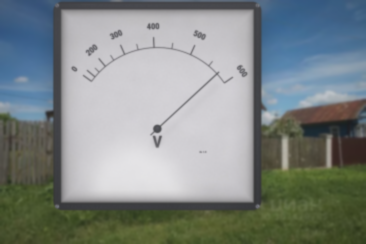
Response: 575 V
